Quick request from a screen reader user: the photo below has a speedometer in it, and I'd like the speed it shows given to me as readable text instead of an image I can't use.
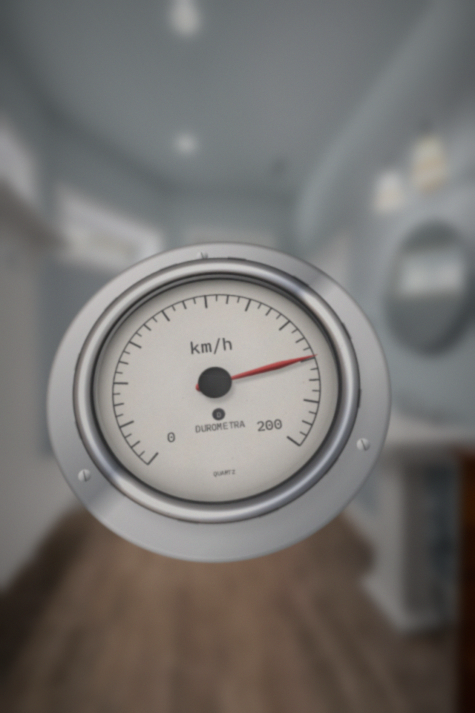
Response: 160 km/h
